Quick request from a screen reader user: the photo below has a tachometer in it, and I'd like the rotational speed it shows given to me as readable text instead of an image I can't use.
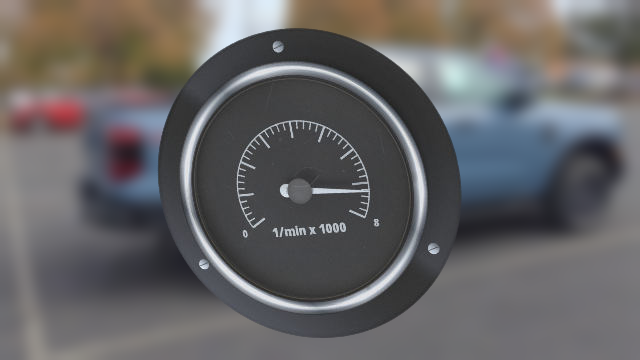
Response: 7200 rpm
